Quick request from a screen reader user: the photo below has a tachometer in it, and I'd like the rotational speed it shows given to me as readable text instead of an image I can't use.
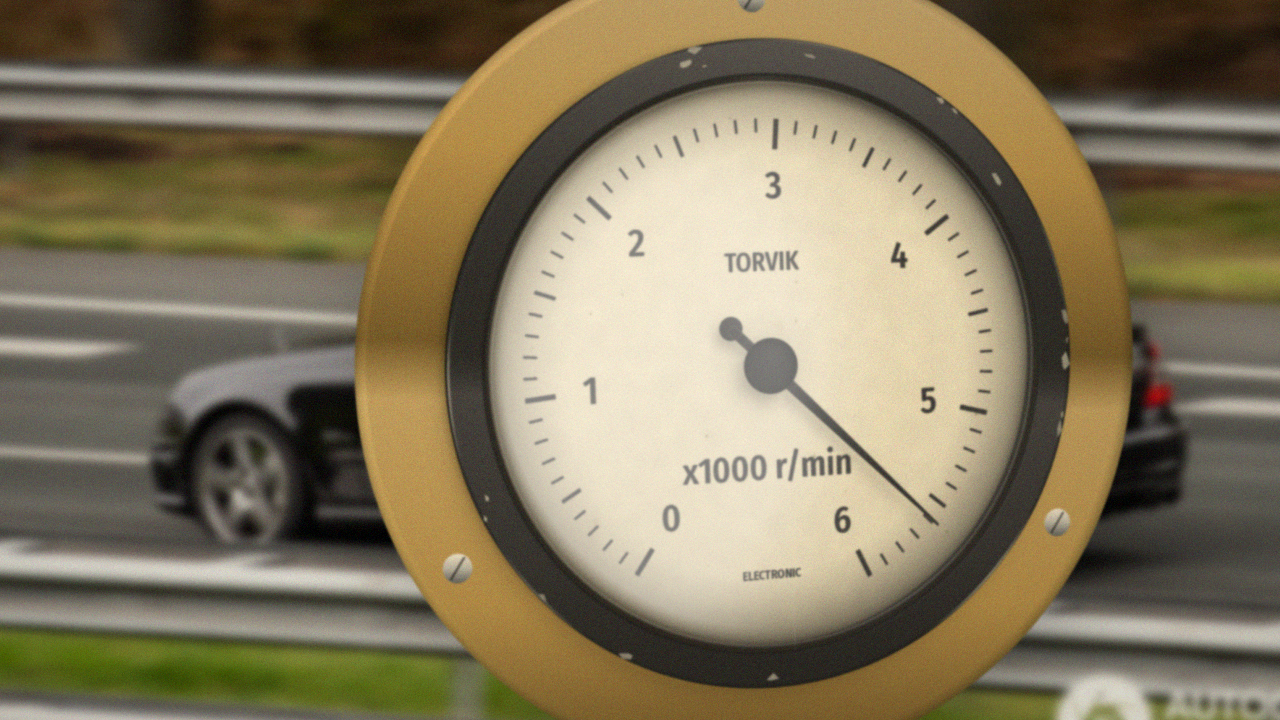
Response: 5600 rpm
